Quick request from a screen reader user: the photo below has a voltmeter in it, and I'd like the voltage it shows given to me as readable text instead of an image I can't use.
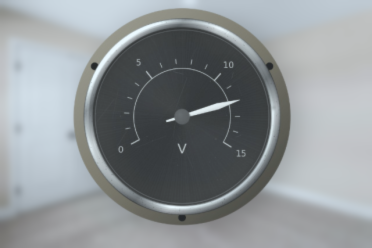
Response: 12 V
